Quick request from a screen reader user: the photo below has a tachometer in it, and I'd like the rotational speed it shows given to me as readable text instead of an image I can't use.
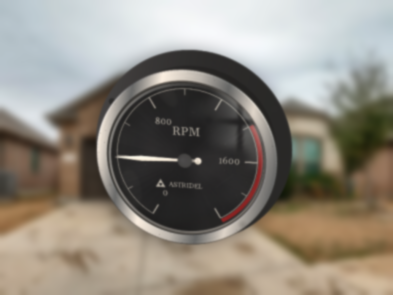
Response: 400 rpm
